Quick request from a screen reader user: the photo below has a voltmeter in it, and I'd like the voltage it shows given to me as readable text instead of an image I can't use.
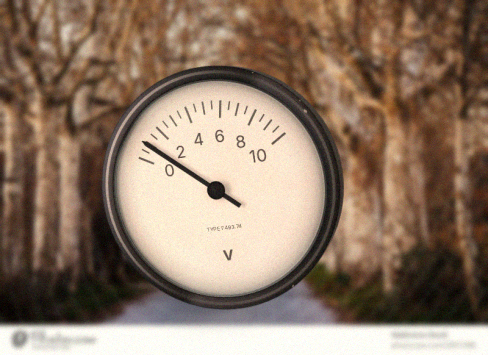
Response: 1 V
